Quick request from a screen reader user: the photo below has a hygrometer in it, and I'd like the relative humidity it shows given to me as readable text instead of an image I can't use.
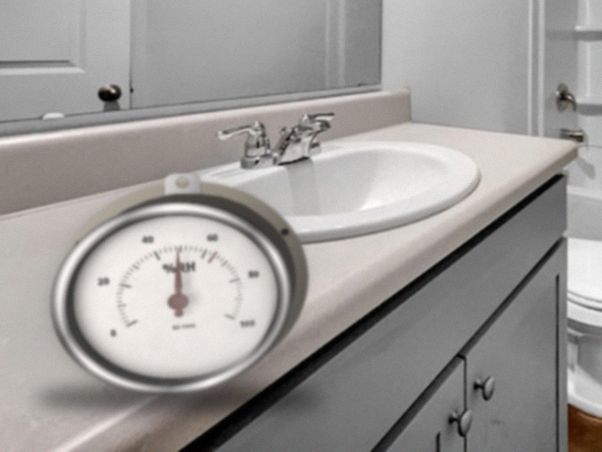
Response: 50 %
